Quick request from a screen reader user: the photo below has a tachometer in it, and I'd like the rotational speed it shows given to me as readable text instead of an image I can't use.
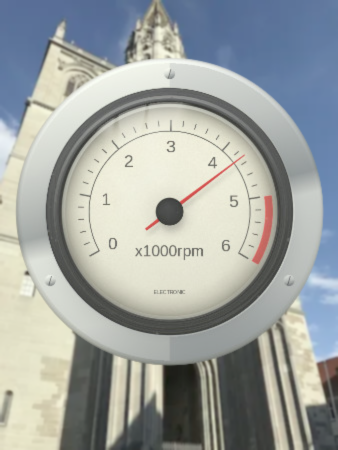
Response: 4300 rpm
